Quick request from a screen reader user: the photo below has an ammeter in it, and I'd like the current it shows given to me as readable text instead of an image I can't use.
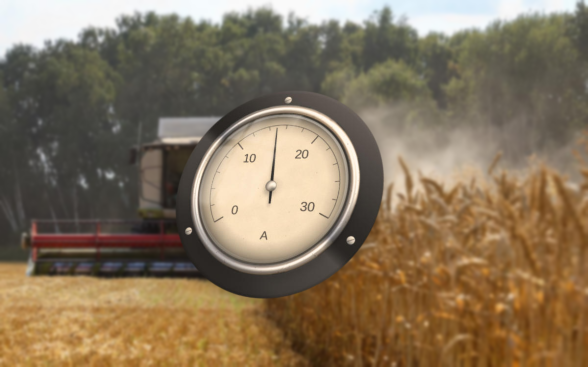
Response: 15 A
